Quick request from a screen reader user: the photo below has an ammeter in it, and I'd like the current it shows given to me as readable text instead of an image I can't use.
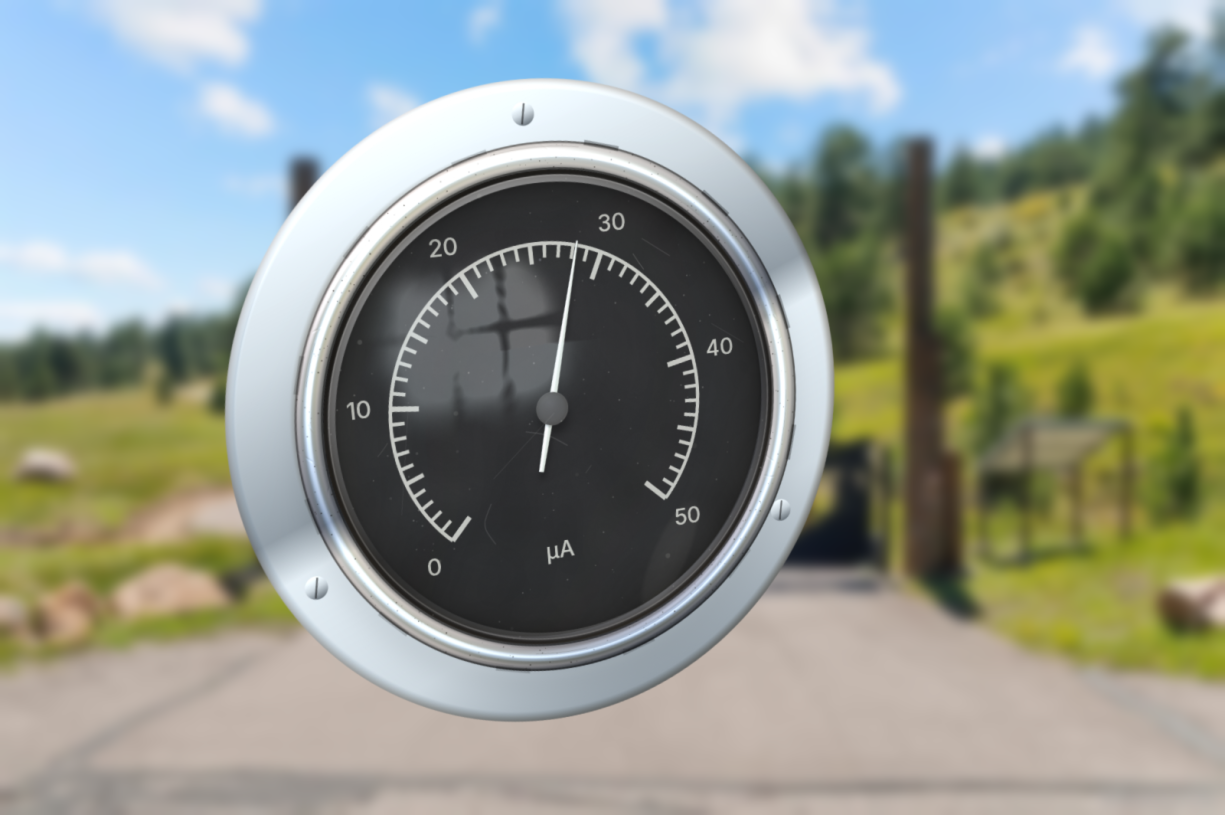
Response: 28 µA
